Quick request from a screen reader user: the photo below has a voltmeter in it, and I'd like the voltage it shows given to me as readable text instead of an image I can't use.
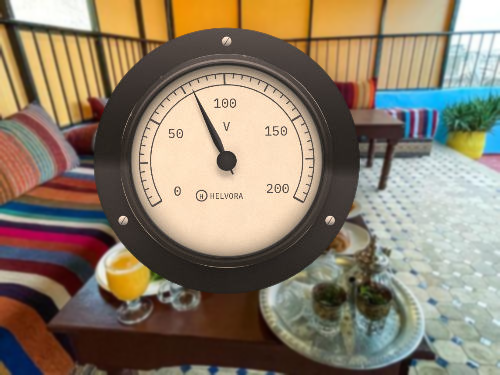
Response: 80 V
